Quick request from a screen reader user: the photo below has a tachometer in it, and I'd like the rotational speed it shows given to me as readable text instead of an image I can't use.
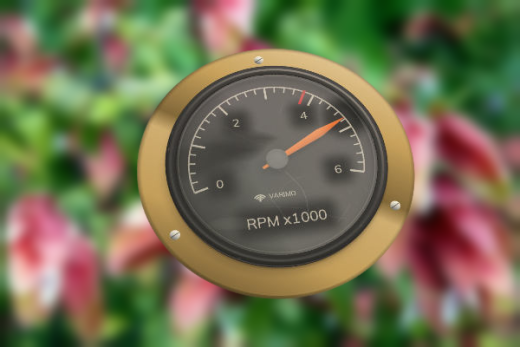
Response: 4800 rpm
